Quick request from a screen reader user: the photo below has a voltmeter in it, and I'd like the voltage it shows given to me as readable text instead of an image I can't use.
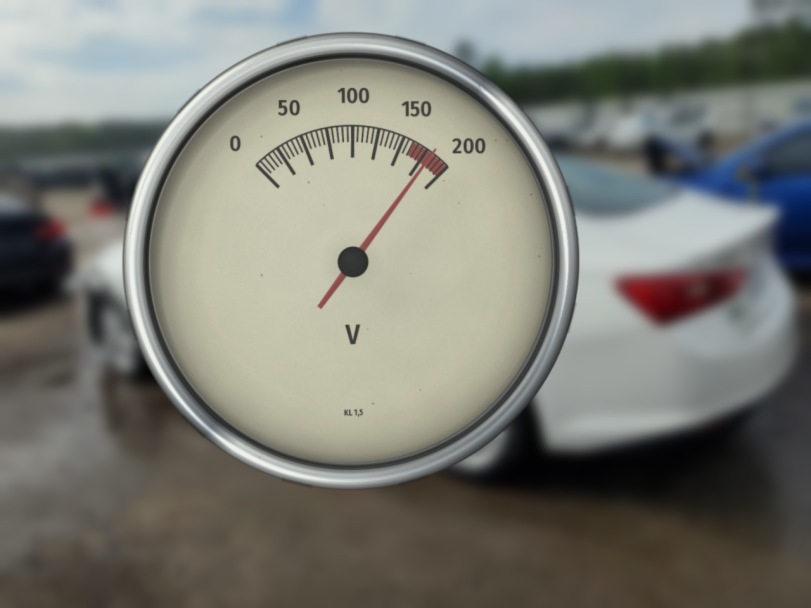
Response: 180 V
